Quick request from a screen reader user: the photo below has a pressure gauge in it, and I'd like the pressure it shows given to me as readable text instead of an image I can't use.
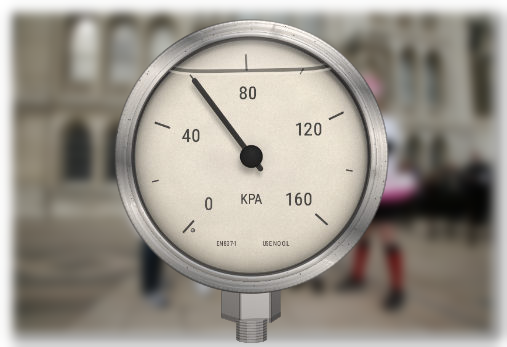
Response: 60 kPa
